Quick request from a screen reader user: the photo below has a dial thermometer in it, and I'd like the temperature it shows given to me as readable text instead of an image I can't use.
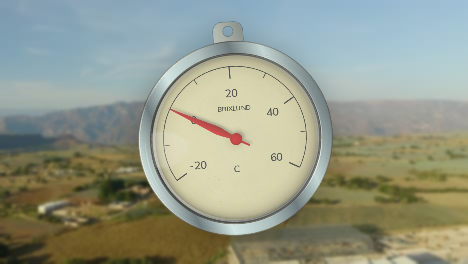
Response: 0 °C
